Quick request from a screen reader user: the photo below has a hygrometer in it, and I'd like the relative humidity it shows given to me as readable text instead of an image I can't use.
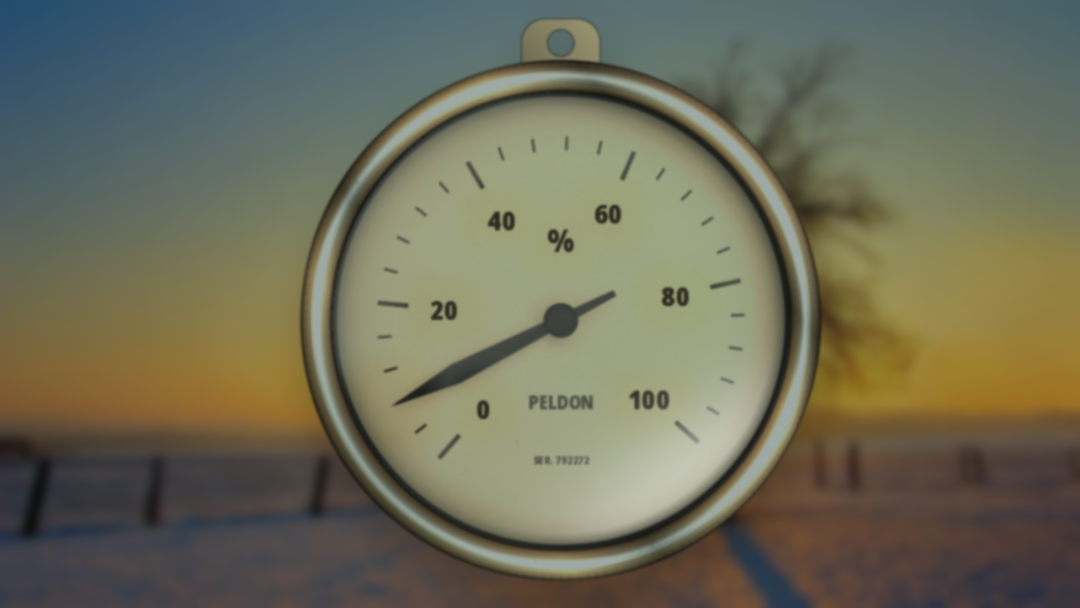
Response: 8 %
